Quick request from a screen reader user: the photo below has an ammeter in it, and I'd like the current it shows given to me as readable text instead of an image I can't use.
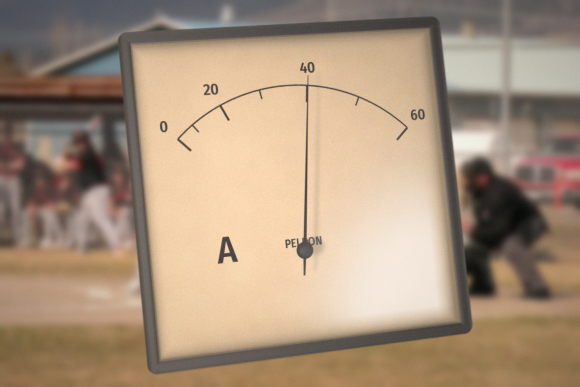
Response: 40 A
